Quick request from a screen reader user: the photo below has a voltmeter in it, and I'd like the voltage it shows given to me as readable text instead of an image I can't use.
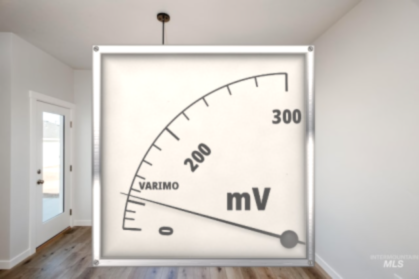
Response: 110 mV
